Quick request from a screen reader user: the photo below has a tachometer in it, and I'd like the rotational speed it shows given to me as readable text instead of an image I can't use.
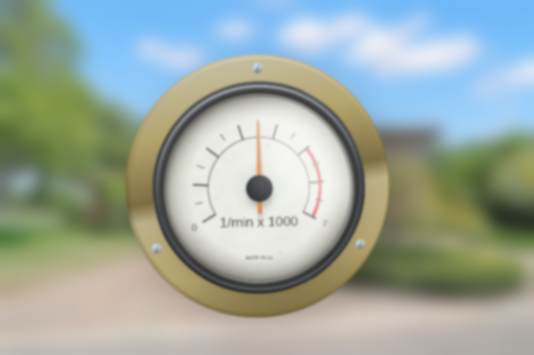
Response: 3500 rpm
